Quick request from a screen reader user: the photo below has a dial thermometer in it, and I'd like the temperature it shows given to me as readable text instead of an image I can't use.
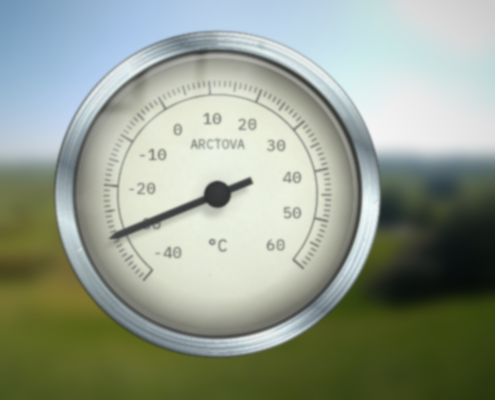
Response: -30 °C
